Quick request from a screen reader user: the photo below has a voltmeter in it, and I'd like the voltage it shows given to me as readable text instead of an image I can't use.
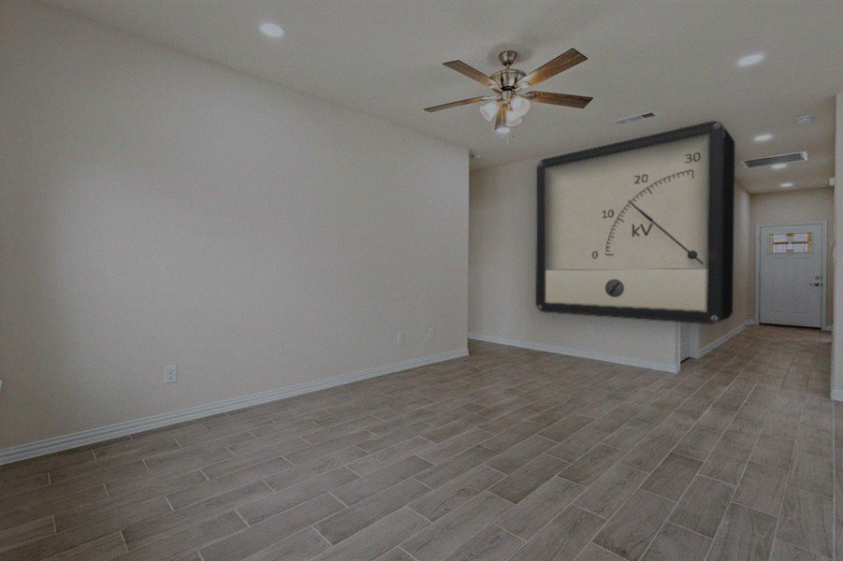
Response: 15 kV
